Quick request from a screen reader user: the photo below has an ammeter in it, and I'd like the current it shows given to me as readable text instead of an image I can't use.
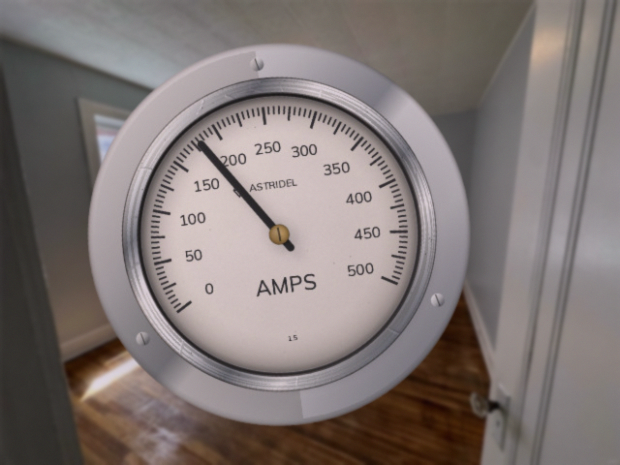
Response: 180 A
